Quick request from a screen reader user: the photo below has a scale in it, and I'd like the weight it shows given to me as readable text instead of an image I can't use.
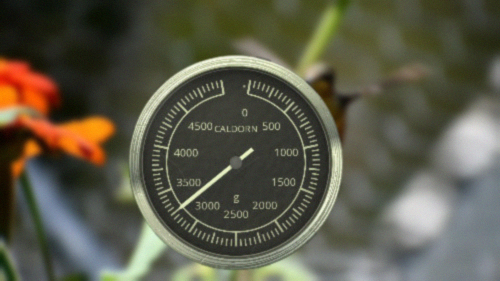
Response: 3250 g
